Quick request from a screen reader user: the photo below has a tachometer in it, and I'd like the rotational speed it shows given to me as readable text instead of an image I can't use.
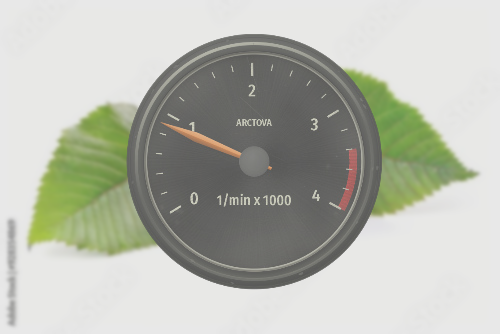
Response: 900 rpm
